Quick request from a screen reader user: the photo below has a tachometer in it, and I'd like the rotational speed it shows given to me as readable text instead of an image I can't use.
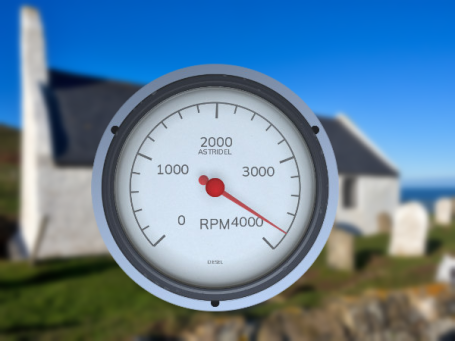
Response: 3800 rpm
